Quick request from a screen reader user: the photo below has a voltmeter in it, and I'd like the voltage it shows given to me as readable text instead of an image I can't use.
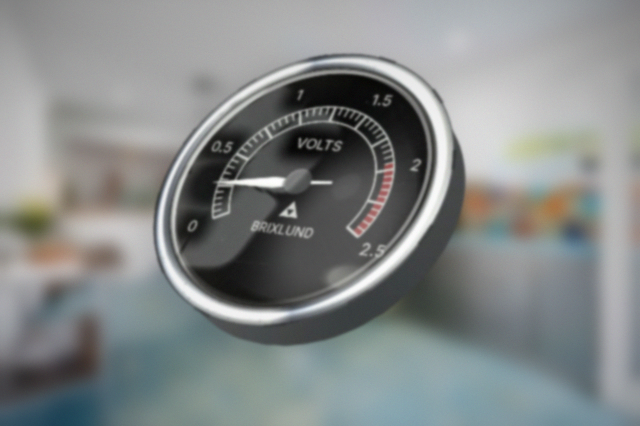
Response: 0.25 V
